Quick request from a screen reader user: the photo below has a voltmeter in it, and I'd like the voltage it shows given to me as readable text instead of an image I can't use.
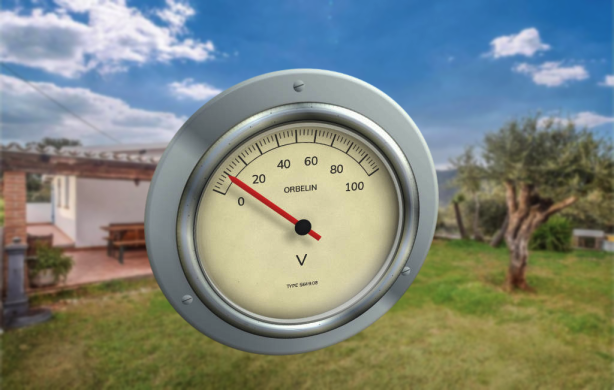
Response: 10 V
